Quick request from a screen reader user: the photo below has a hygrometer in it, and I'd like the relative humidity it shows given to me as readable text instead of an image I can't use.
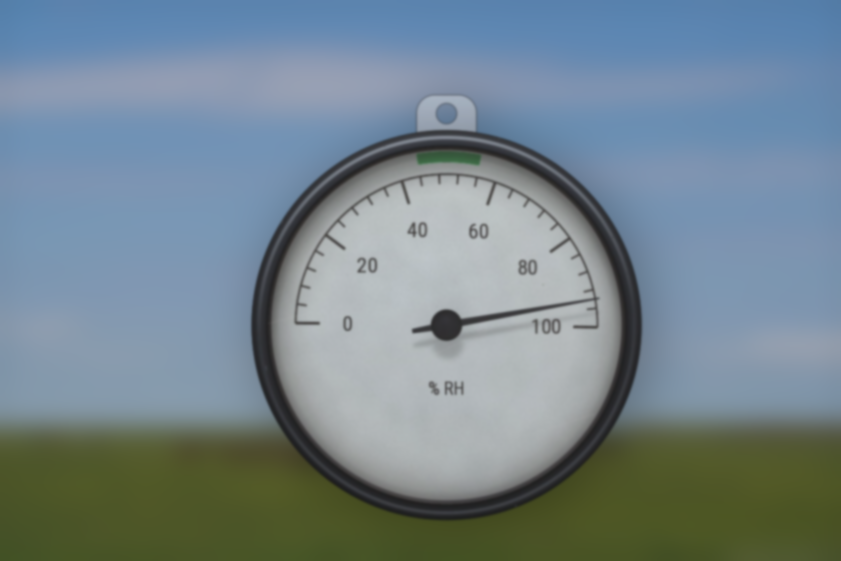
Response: 94 %
